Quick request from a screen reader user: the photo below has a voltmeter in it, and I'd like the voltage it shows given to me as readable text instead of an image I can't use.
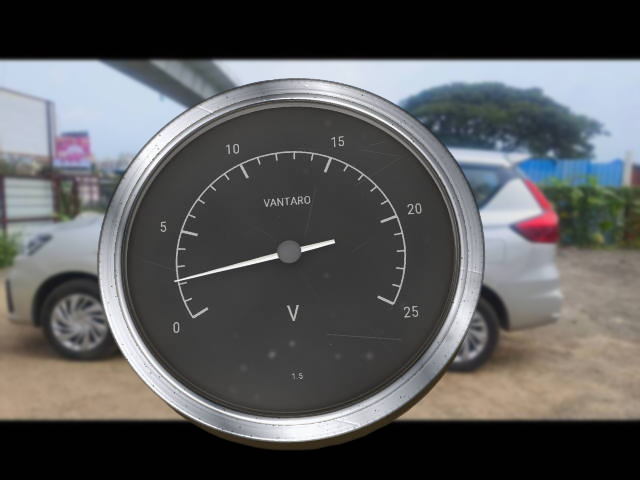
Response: 2 V
